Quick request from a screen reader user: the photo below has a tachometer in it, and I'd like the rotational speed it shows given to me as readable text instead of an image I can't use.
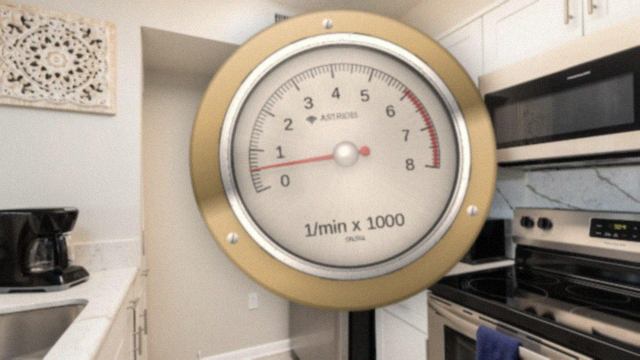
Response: 500 rpm
